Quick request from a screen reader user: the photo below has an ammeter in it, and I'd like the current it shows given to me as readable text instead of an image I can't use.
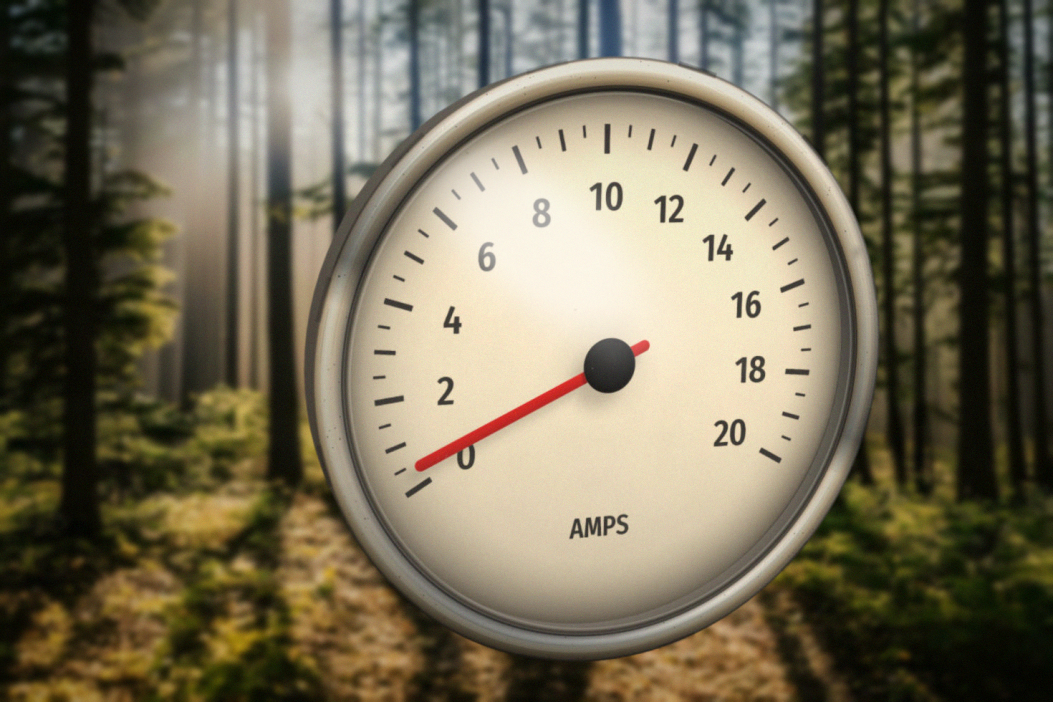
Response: 0.5 A
